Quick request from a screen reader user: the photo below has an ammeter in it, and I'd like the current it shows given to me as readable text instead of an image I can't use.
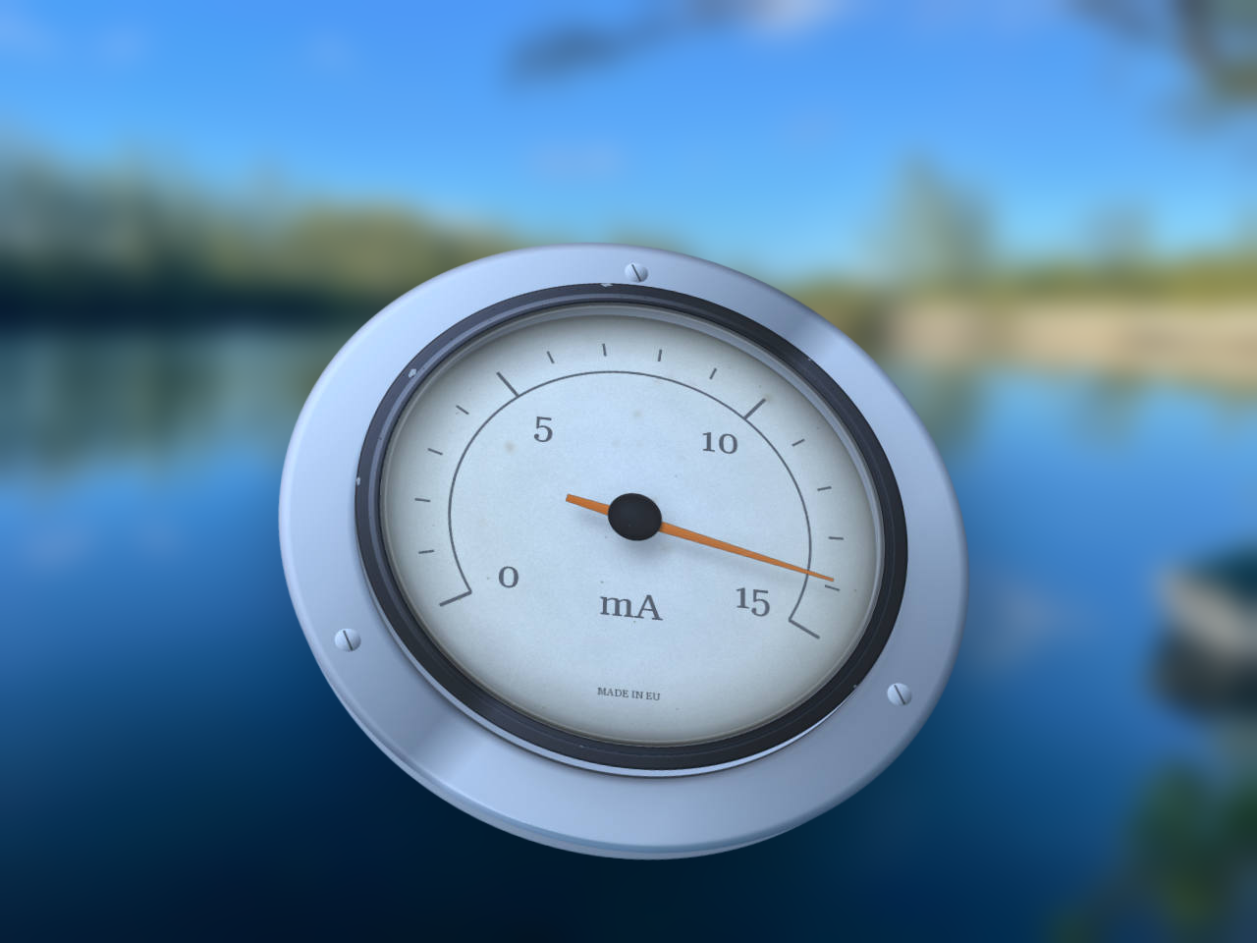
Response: 14 mA
